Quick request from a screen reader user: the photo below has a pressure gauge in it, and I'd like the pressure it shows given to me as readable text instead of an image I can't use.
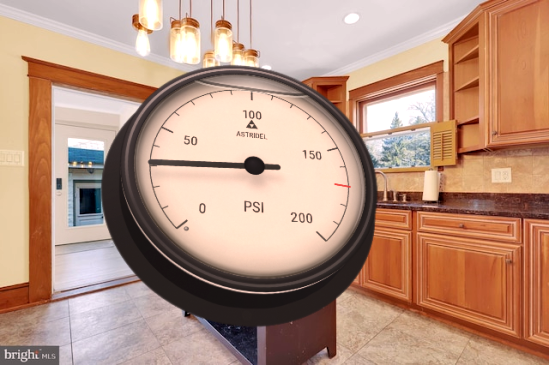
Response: 30 psi
